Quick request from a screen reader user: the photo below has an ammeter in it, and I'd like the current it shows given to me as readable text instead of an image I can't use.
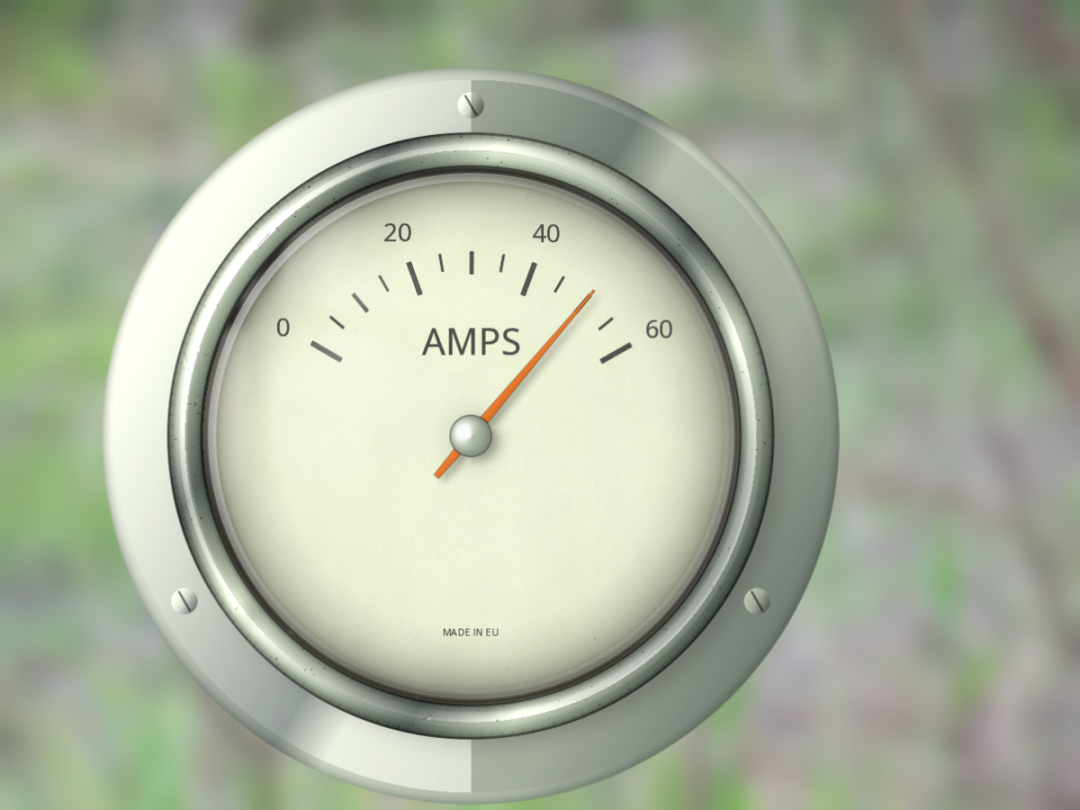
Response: 50 A
